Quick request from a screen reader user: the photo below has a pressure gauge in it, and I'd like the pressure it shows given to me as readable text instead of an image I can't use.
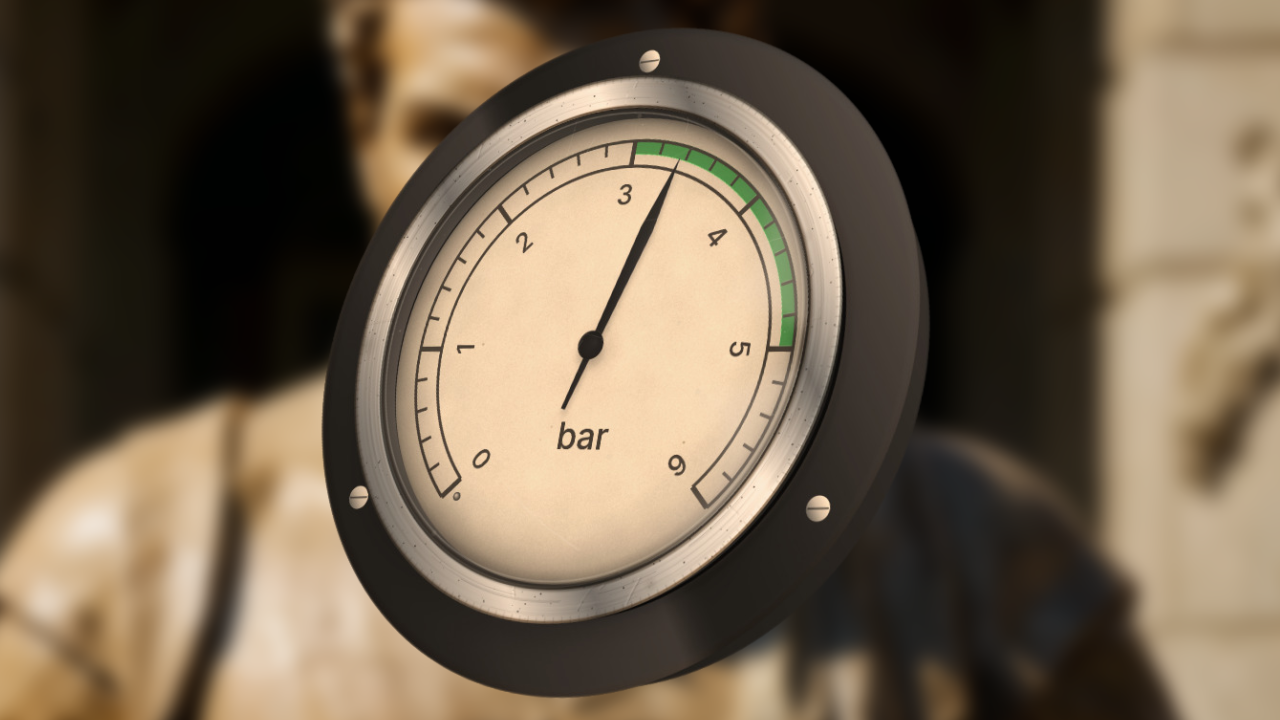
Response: 3.4 bar
